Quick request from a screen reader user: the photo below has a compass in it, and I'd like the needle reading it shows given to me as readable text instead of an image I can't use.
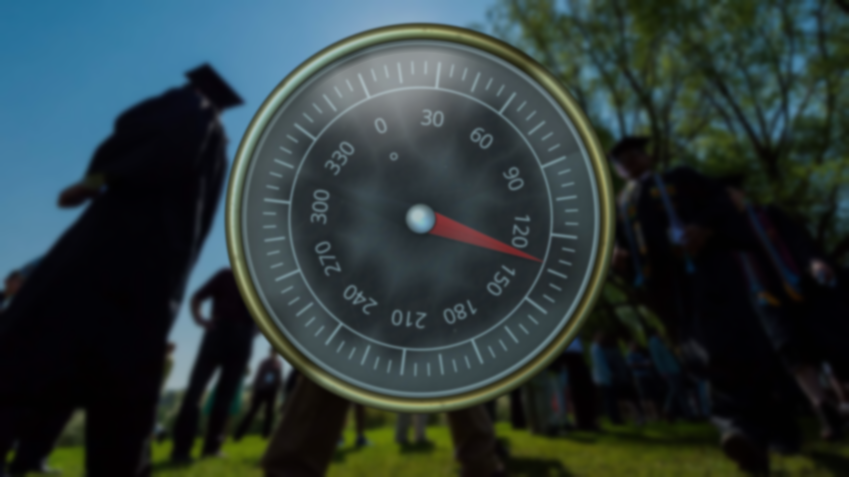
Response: 132.5 °
